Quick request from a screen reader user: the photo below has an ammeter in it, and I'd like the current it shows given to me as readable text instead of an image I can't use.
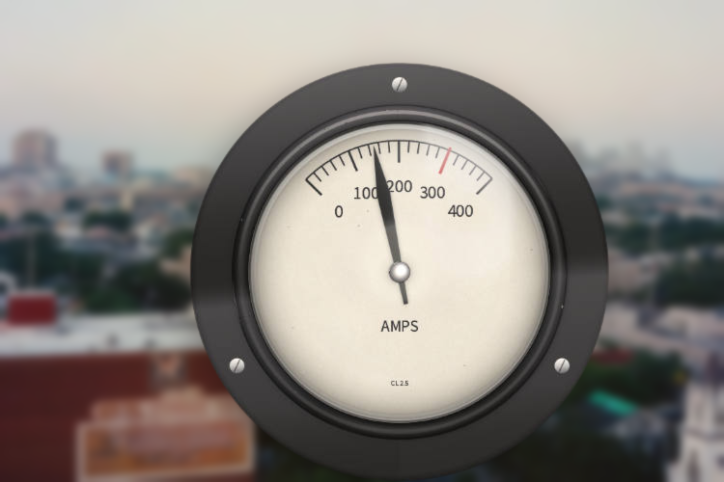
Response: 150 A
